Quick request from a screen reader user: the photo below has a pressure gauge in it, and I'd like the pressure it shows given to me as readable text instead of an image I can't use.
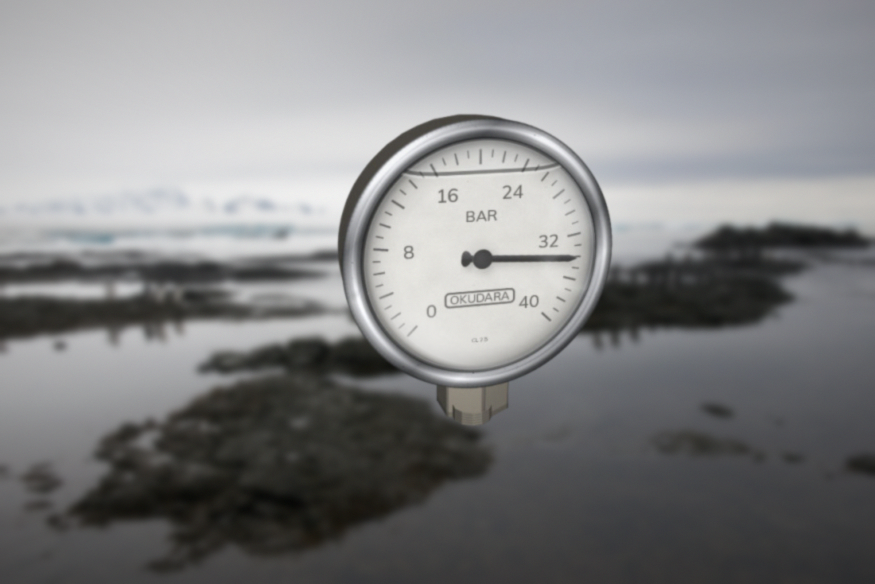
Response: 34 bar
